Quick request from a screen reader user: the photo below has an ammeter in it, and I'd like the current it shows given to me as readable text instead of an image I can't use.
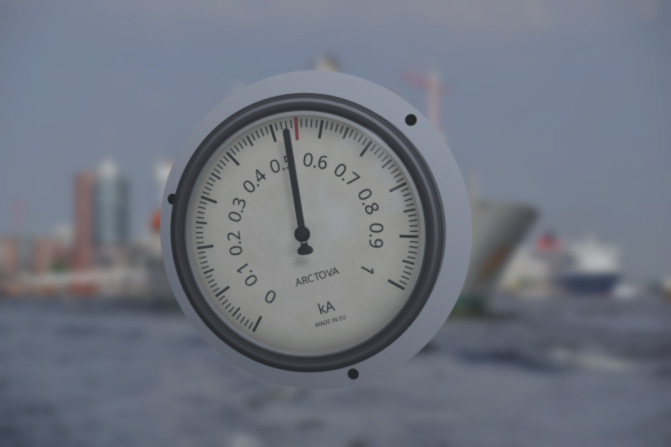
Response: 0.53 kA
